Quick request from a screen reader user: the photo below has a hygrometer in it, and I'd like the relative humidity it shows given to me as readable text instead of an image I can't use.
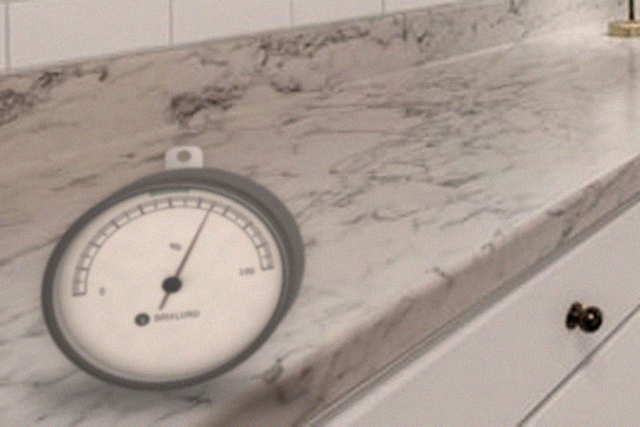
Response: 65 %
